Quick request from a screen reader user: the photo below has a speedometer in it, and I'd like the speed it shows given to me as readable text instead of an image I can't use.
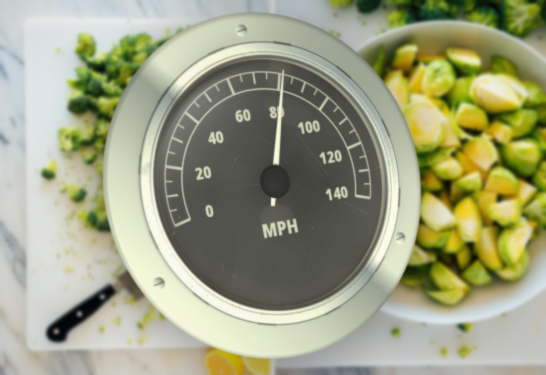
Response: 80 mph
